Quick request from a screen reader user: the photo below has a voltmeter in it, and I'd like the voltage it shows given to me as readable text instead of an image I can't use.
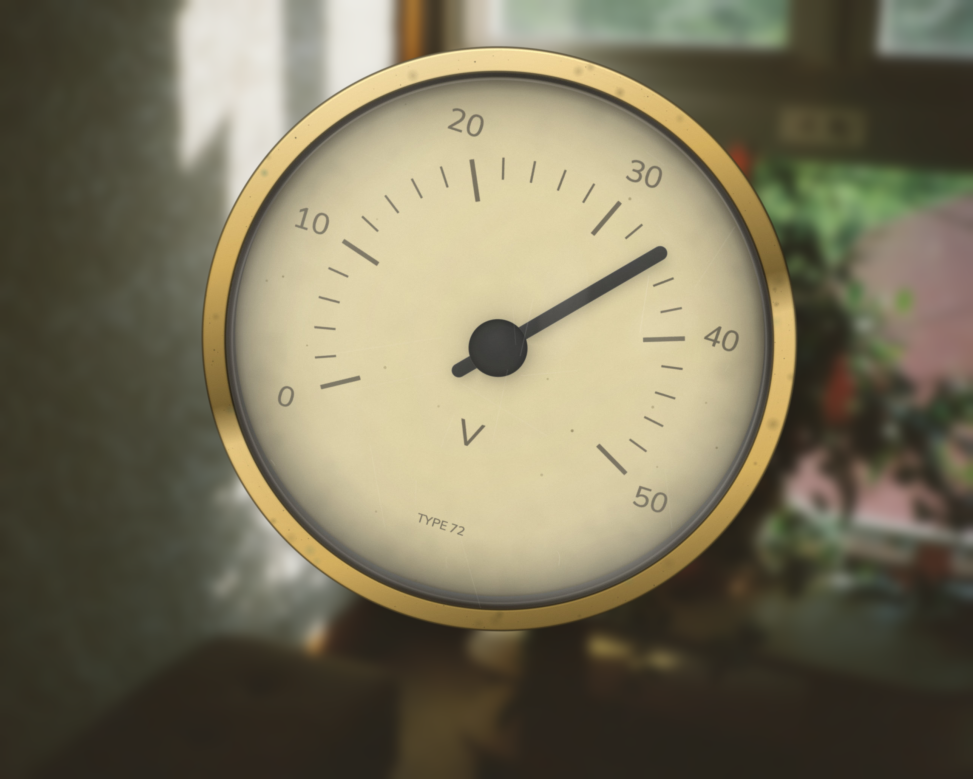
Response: 34 V
